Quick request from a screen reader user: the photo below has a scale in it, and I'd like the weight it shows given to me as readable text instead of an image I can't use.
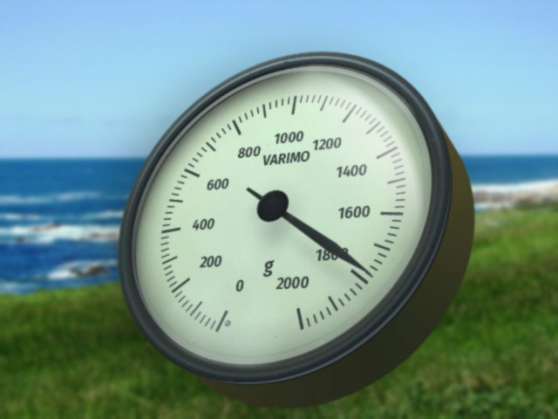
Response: 1780 g
